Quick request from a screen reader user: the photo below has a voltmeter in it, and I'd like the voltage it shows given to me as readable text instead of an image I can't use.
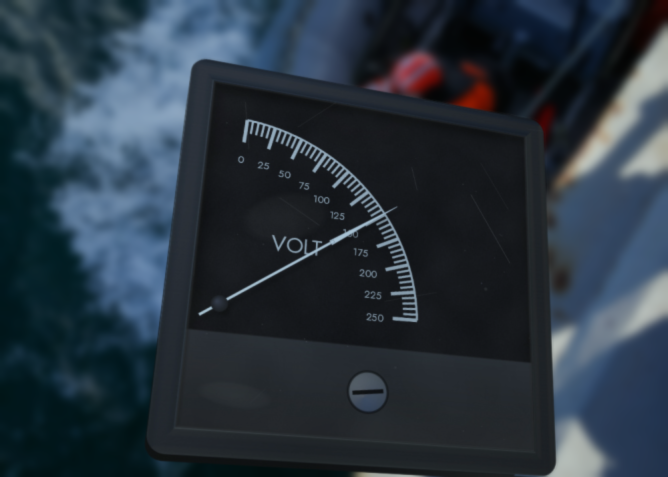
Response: 150 V
